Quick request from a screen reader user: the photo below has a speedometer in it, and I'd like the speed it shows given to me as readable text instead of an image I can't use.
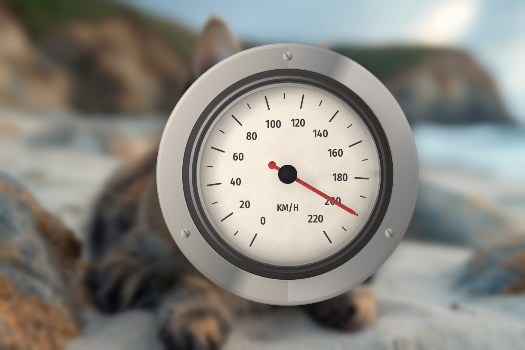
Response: 200 km/h
